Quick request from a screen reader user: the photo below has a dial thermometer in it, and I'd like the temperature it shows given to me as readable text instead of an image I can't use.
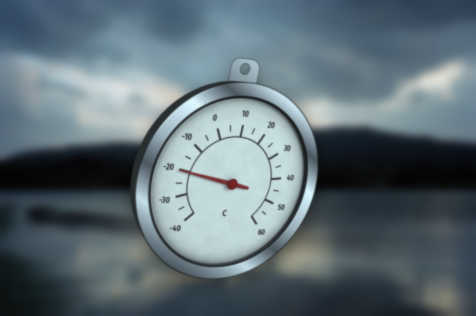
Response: -20 °C
